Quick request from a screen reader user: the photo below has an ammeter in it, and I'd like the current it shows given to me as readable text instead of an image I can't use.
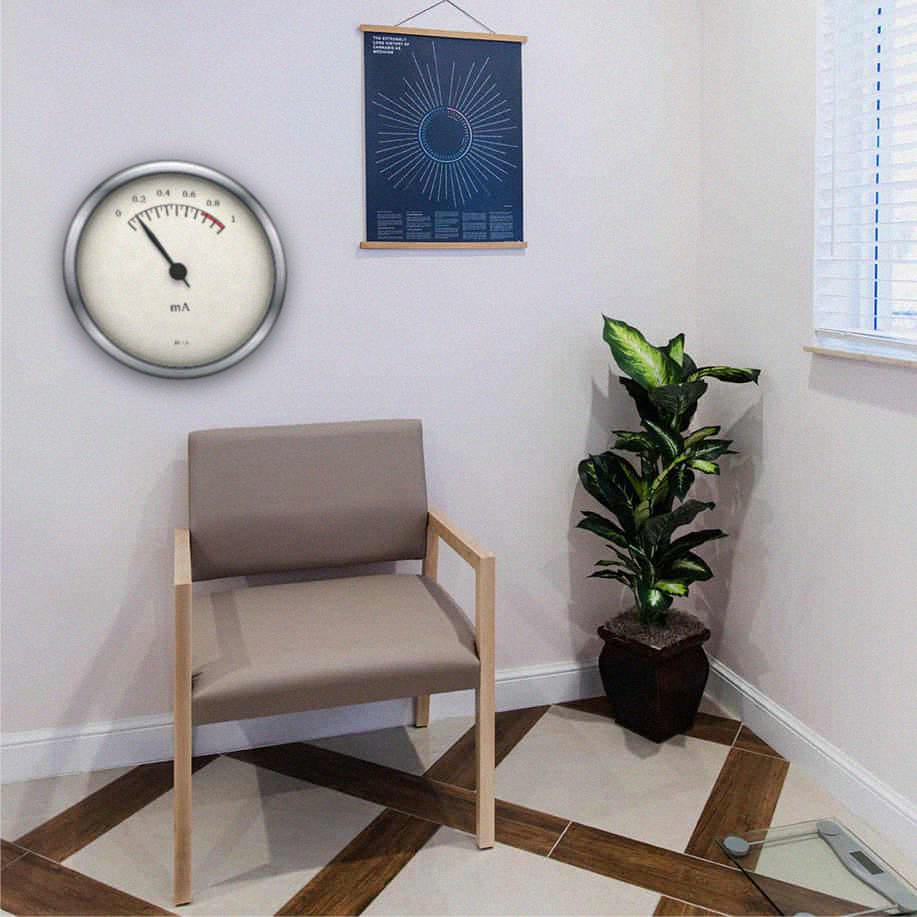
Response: 0.1 mA
